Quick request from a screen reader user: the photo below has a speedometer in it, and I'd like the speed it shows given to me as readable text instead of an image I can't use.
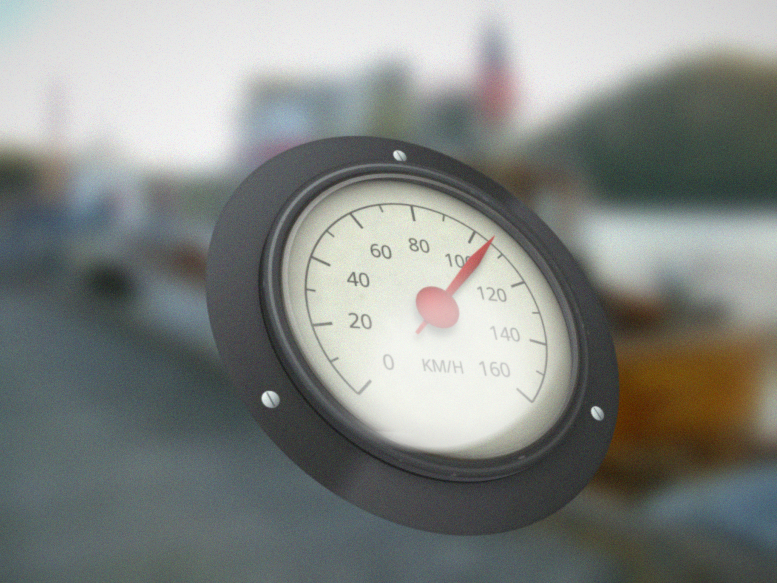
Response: 105 km/h
